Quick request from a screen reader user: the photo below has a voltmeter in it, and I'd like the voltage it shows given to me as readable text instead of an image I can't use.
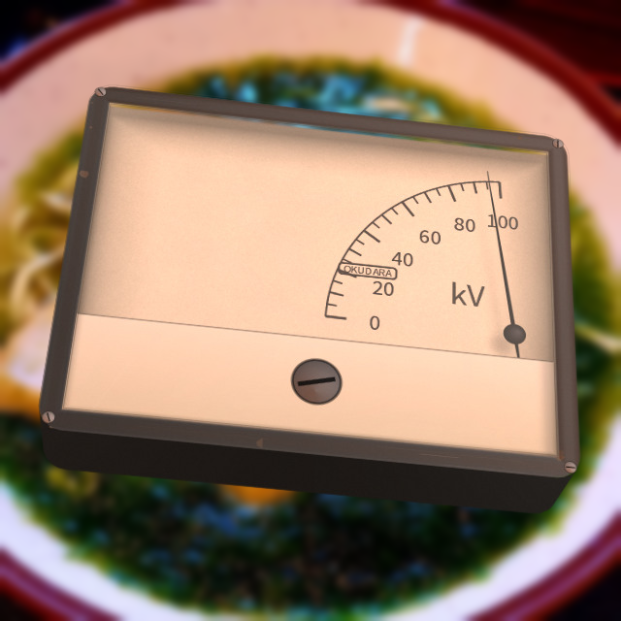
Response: 95 kV
